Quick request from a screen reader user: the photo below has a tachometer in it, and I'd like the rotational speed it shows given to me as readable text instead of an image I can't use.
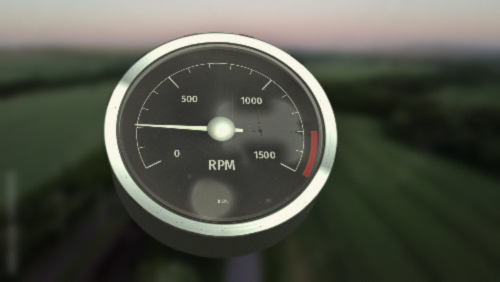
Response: 200 rpm
